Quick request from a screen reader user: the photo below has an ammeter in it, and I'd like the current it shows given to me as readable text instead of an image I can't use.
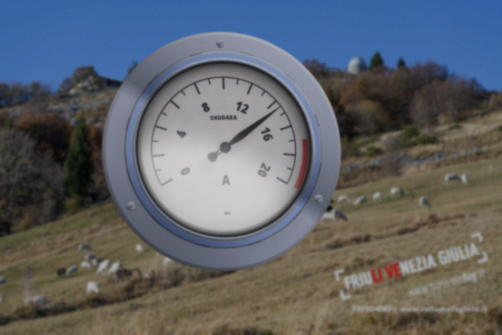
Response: 14.5 A
